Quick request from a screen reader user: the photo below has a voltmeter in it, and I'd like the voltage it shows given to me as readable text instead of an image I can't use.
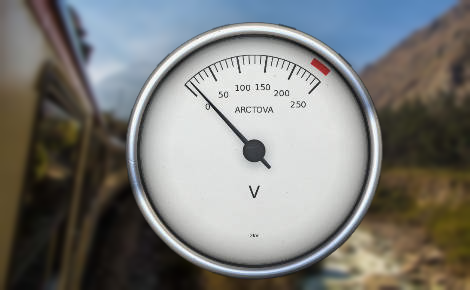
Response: 10 V
